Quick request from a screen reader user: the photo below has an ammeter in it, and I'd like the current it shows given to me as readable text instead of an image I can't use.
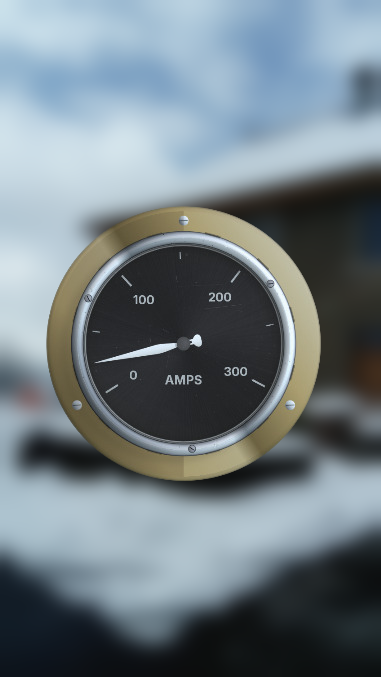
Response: 25 A
